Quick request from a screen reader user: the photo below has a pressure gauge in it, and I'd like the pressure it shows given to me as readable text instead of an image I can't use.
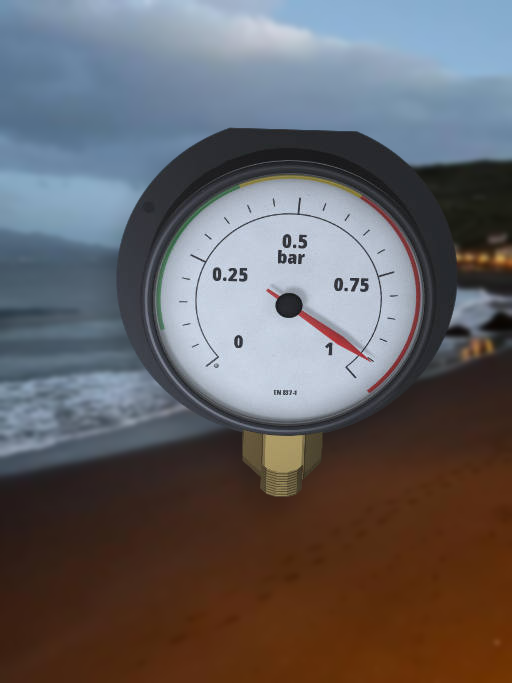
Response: 0.95 bar
